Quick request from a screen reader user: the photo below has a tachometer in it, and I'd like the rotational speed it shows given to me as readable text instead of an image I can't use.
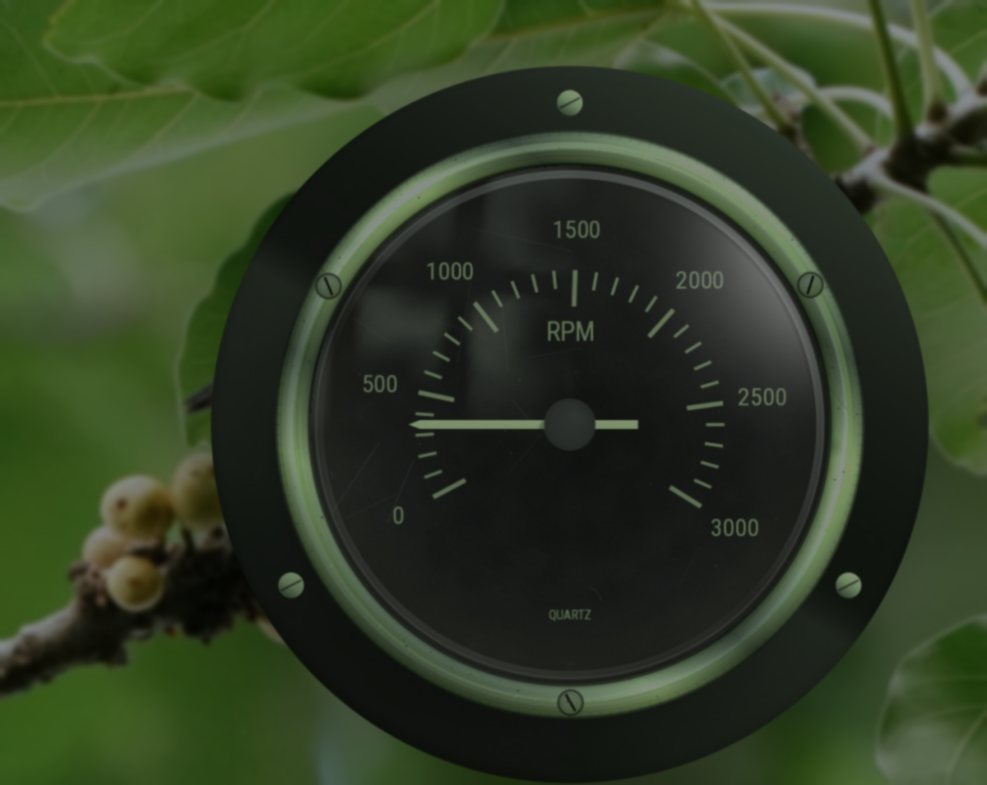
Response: 350 rpm
